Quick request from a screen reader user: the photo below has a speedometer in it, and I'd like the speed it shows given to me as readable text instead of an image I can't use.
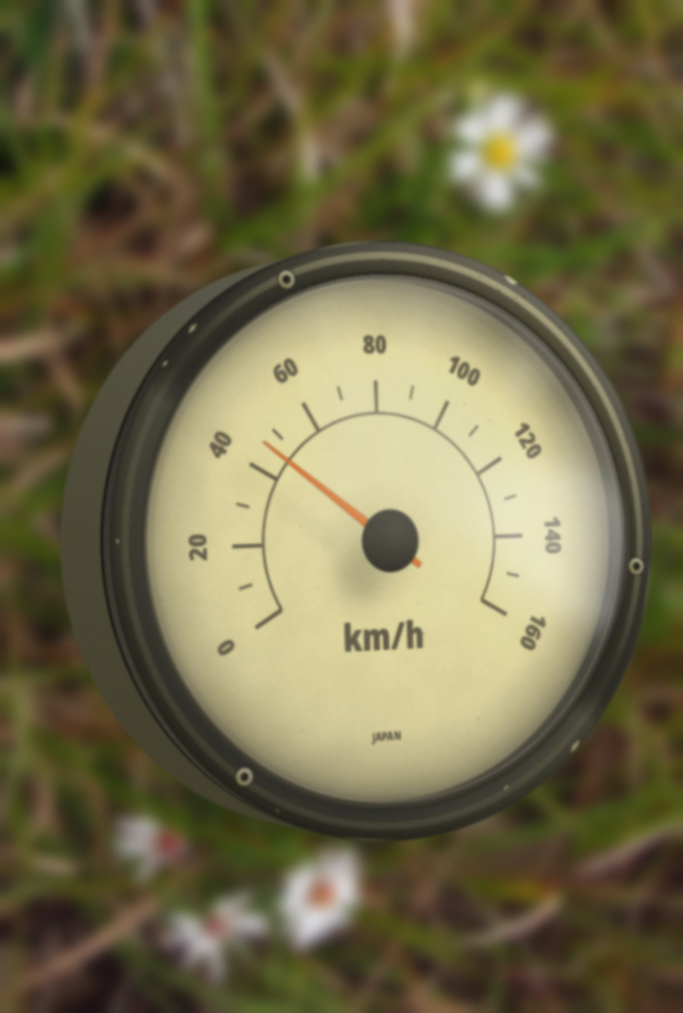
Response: 45 km/h
